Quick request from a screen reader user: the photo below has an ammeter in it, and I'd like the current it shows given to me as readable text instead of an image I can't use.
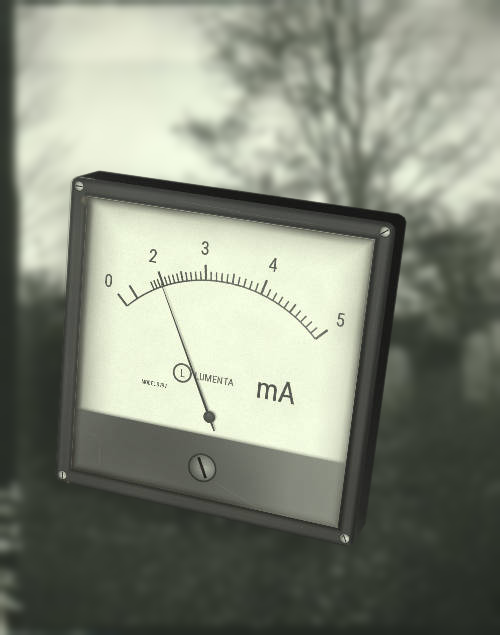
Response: 2 mA
